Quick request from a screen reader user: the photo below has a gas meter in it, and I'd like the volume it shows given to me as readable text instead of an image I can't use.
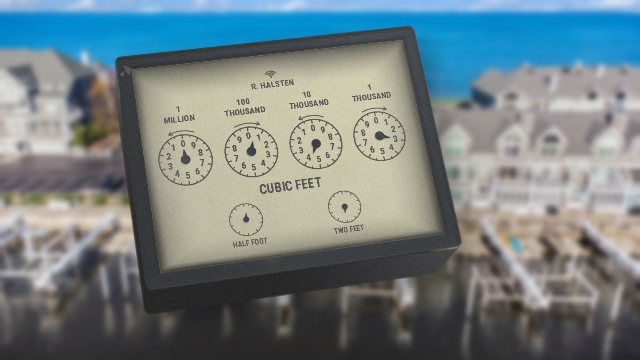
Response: 4300 ft³
